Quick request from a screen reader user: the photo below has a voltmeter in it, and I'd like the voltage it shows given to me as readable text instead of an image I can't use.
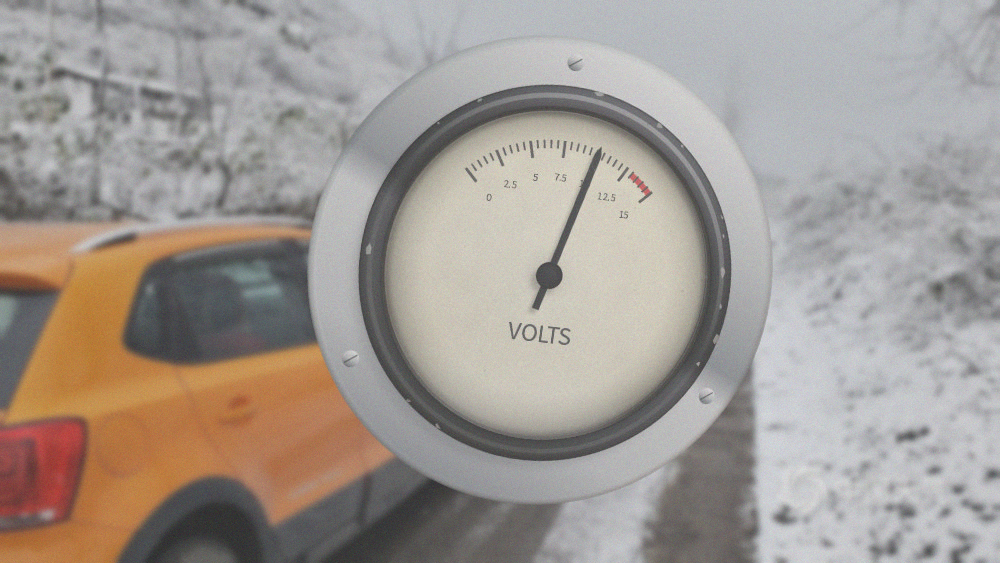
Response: 10 V
